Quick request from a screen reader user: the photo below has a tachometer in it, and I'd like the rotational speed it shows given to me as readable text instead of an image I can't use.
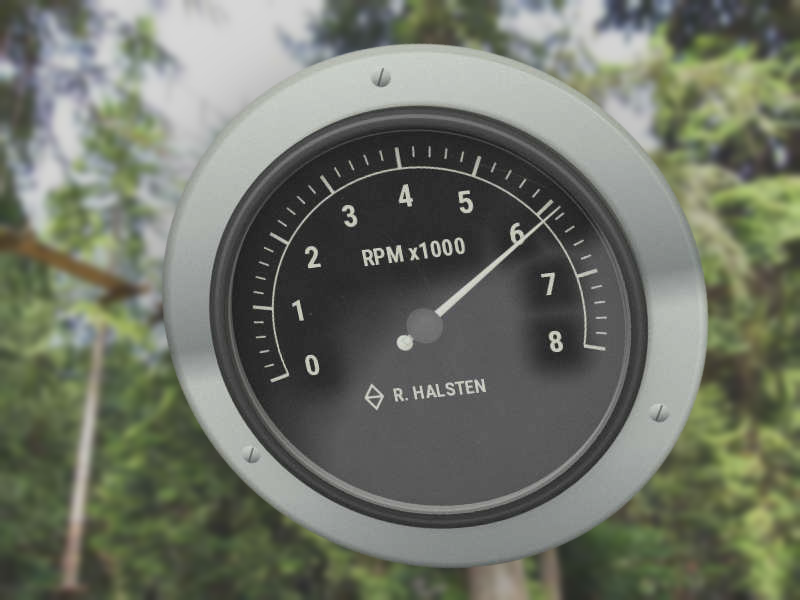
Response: 6100 rpm
